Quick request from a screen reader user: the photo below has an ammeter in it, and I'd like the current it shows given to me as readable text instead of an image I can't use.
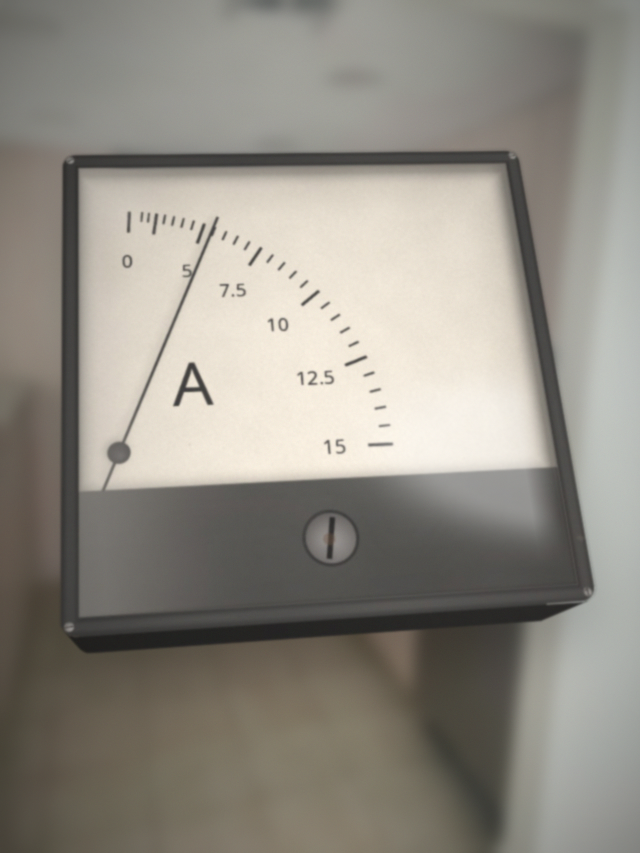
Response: 5.5 A
